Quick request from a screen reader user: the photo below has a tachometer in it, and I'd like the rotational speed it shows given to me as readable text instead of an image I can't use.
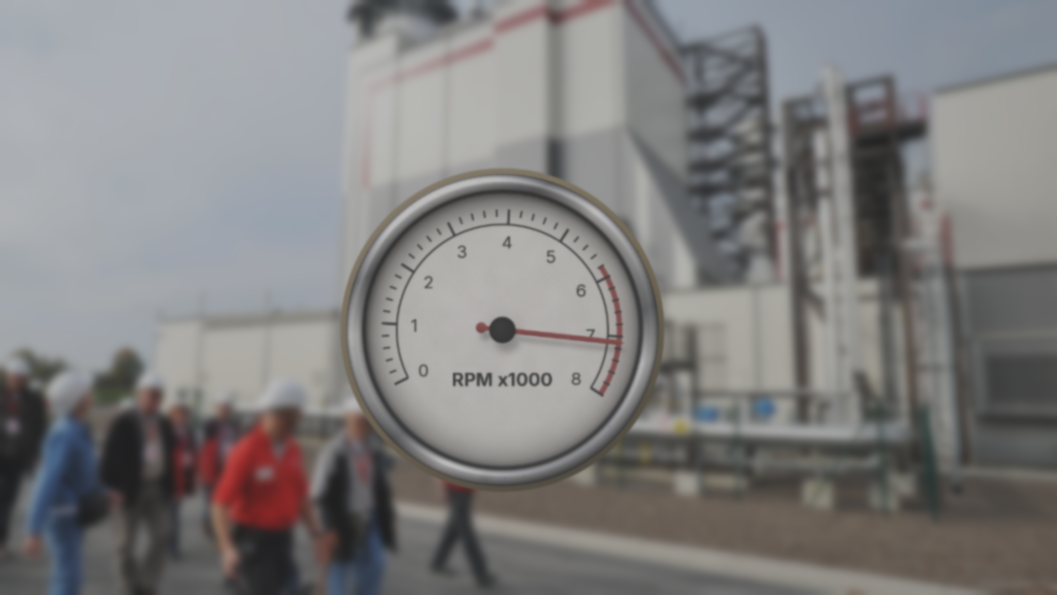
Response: 7100 rpm
